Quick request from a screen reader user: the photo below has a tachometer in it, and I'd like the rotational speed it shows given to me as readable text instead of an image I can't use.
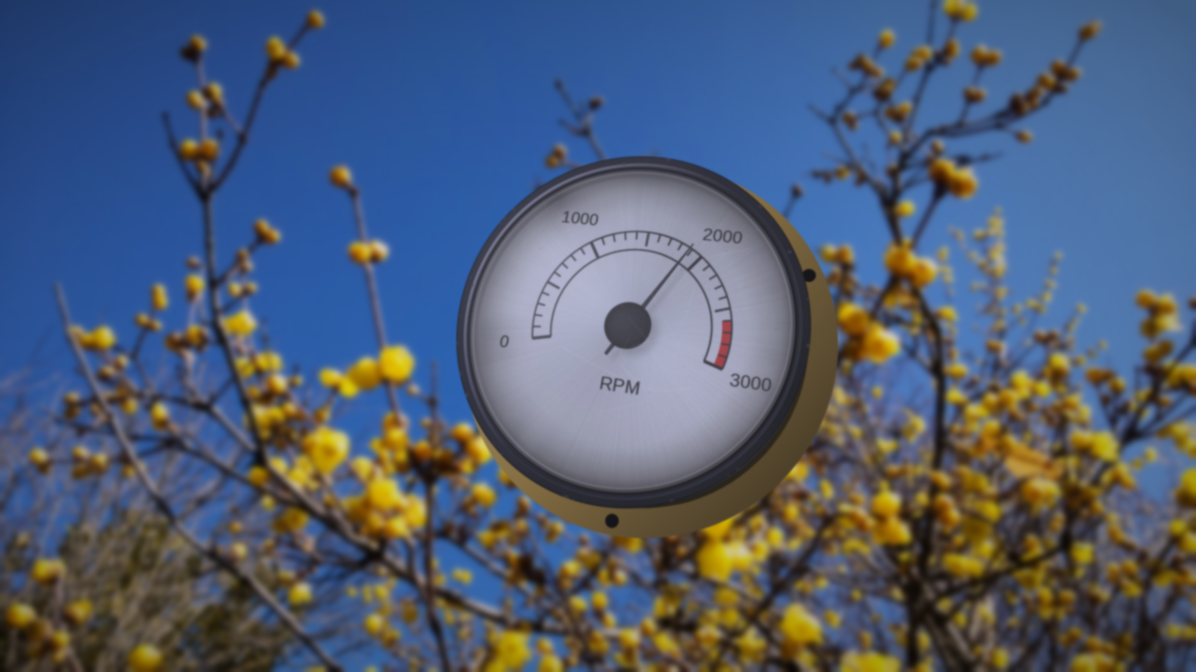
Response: 1900 rpm
